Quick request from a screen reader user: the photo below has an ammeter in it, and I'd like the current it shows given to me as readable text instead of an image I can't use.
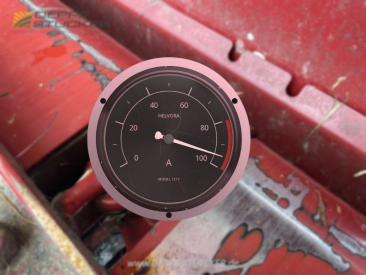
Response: 95 A
